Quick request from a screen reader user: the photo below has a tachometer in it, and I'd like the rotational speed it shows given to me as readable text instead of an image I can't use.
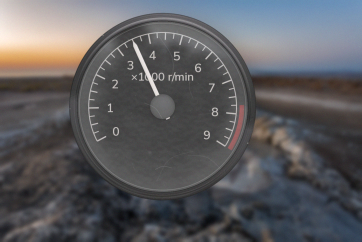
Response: 3500 rpm
